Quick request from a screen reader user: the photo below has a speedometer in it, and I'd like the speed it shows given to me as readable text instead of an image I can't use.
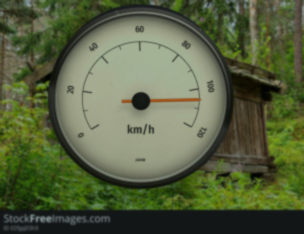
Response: 105 km/h
